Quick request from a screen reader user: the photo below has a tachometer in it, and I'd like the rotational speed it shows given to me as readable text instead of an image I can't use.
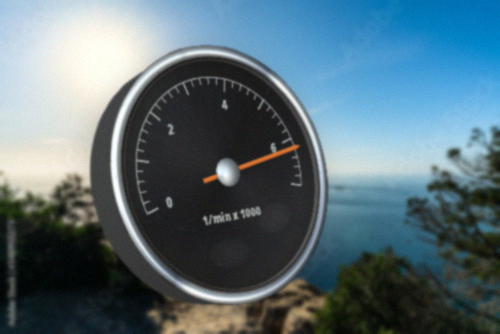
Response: 6200 rpm
